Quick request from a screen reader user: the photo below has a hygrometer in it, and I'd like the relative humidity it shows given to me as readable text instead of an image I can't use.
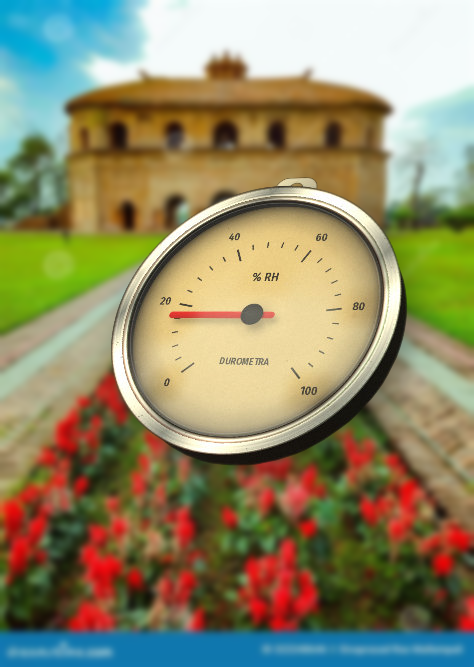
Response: 16 %
